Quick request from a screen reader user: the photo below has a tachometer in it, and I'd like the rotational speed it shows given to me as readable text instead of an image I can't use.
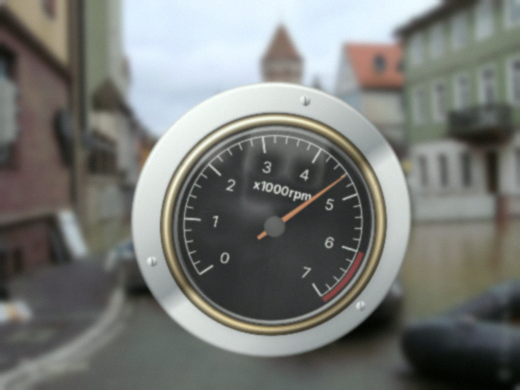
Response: 4600 rpm
